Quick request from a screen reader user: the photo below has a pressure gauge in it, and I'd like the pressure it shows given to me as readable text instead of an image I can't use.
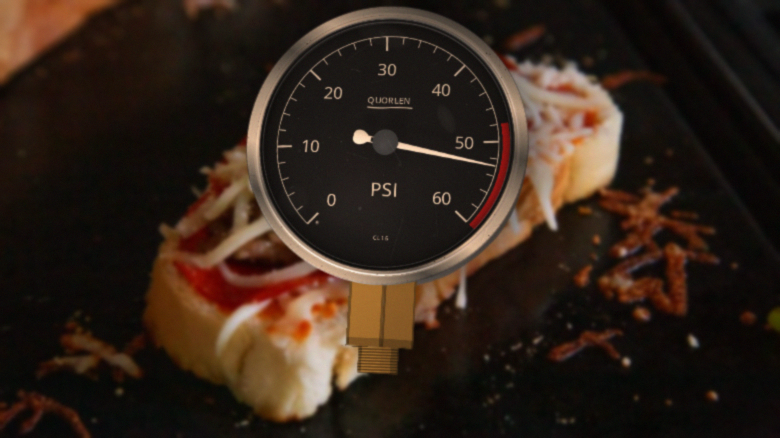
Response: 53 psi
